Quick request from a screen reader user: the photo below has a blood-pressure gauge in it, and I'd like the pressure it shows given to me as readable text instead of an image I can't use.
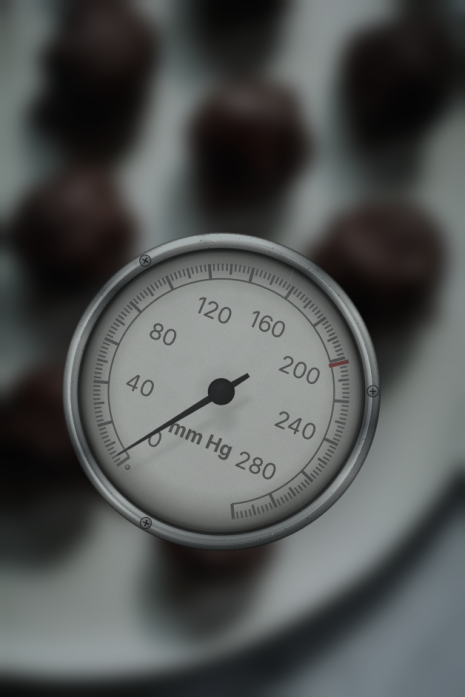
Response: 4 mmHg
